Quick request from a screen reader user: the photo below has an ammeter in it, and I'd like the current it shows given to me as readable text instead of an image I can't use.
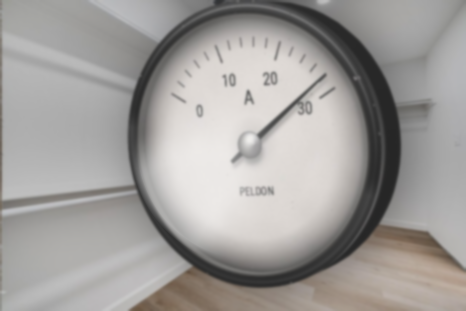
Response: 28 A
